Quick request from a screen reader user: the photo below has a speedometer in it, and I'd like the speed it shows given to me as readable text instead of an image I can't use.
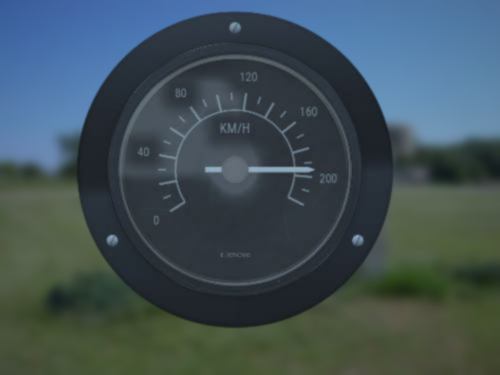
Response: 195 km/h
